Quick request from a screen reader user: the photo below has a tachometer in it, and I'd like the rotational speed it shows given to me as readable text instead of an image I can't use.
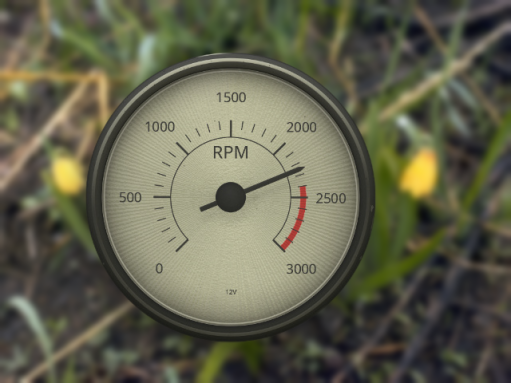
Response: 2250 rpm
